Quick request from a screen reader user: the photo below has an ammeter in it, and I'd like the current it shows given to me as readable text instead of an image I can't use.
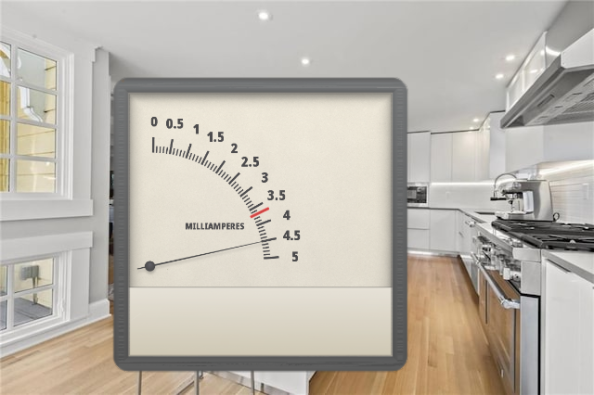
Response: 4.5 mA
